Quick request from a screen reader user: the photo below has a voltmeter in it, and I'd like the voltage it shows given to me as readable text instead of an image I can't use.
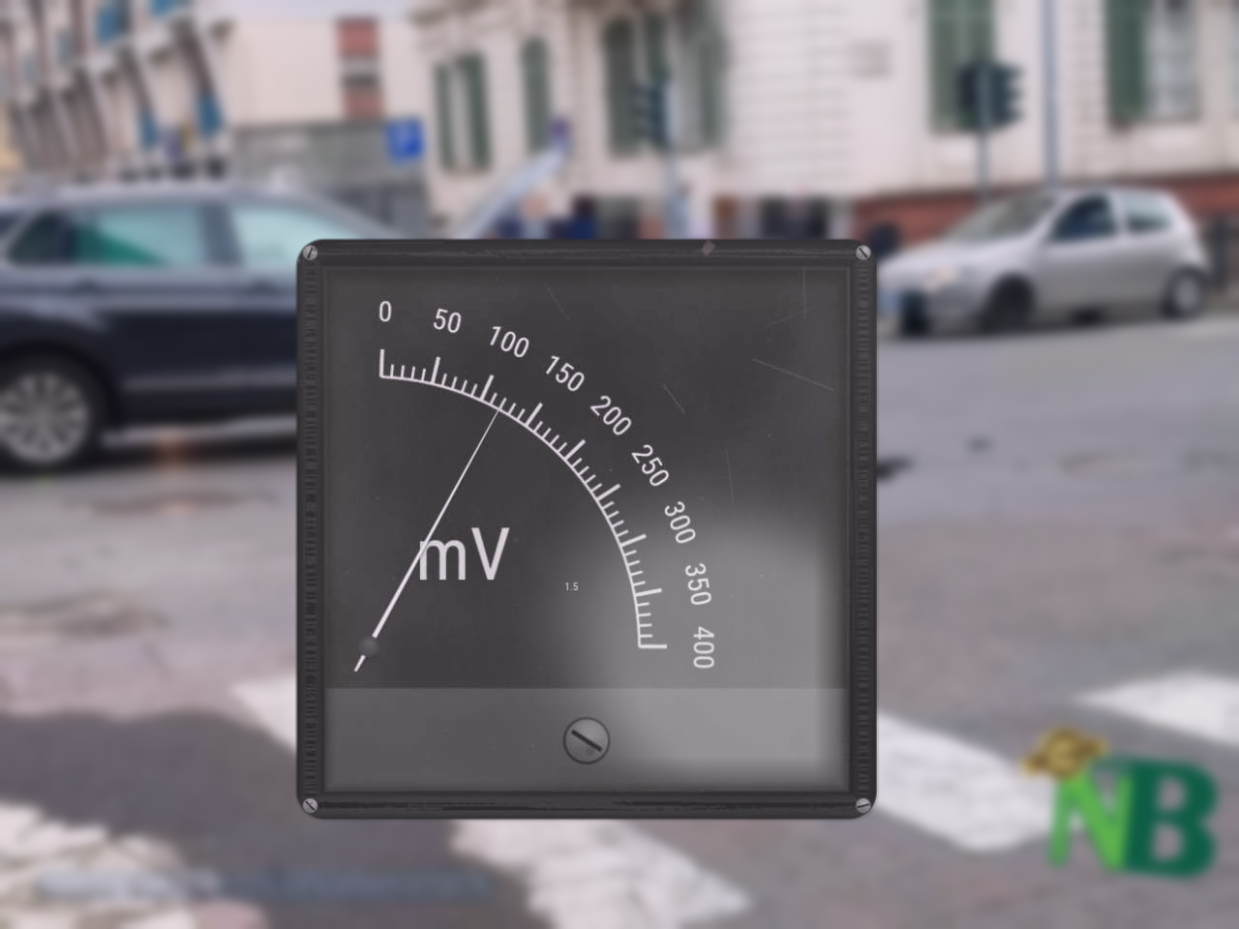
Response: 120 mV
